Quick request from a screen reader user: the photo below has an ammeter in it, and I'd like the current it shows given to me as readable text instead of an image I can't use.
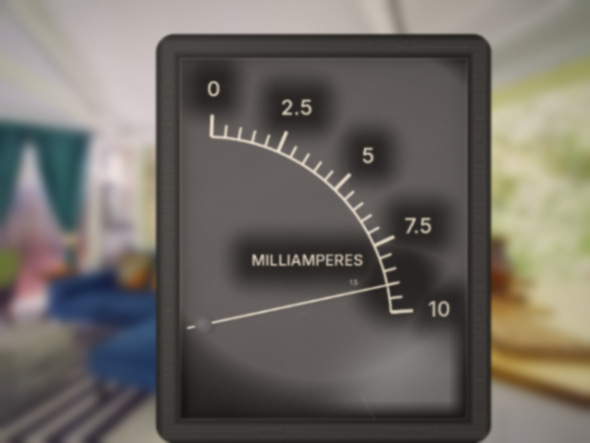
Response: 9 mA
